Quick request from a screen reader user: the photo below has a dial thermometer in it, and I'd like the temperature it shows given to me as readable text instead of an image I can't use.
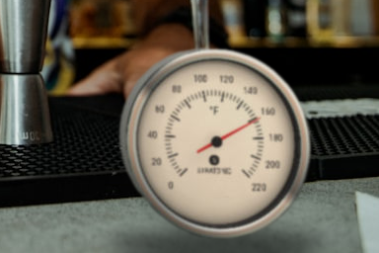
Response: 160 °F
